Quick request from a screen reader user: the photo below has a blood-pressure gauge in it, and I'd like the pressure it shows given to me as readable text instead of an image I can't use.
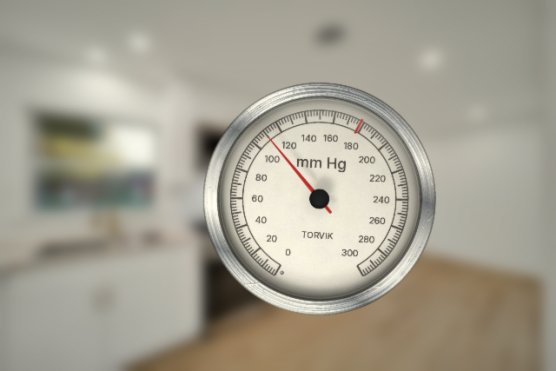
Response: 110 mmHg
